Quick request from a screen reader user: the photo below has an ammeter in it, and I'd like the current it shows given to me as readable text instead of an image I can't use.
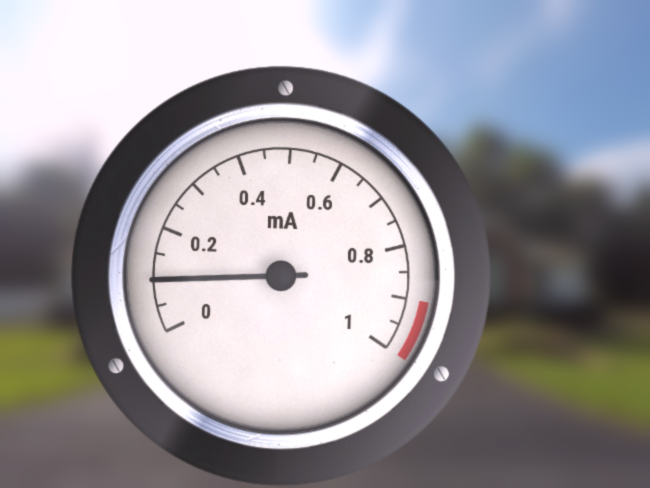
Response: 0.1 mA
